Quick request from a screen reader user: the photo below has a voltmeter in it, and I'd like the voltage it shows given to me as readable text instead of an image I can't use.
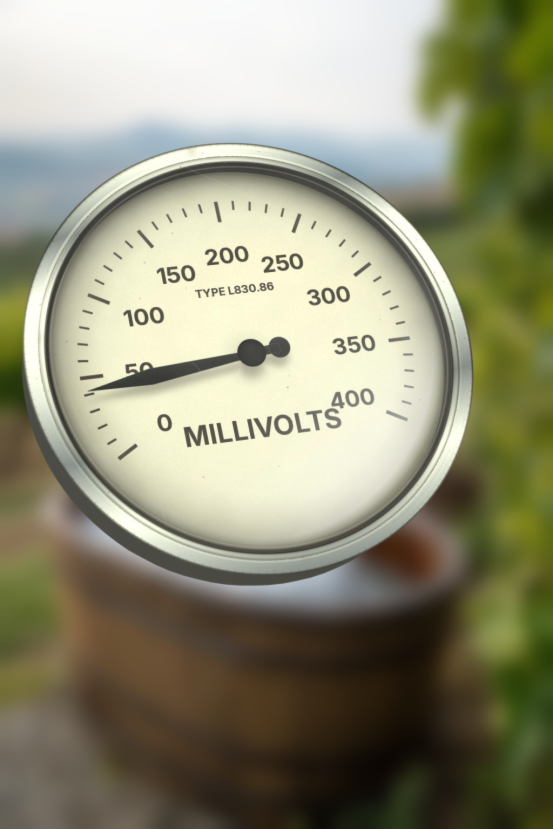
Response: 40 mV
